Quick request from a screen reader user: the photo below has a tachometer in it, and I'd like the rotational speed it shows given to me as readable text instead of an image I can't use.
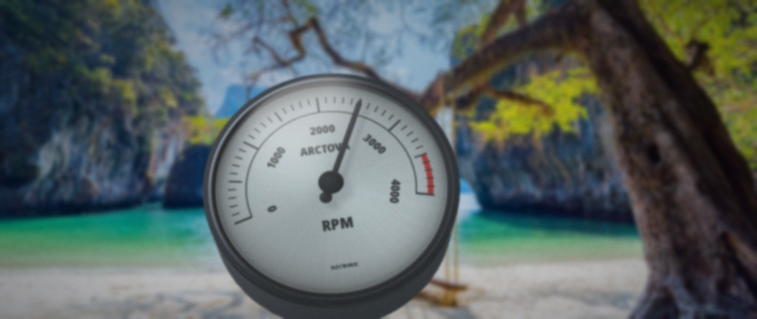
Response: 2500 rpm
